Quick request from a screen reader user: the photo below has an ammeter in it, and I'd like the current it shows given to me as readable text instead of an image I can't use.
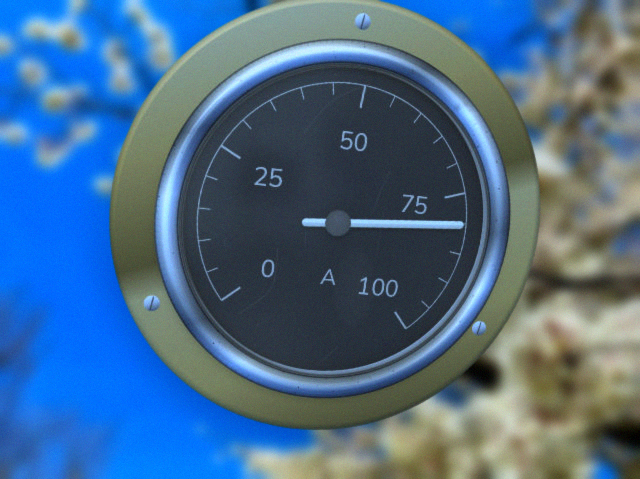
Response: 80 A
